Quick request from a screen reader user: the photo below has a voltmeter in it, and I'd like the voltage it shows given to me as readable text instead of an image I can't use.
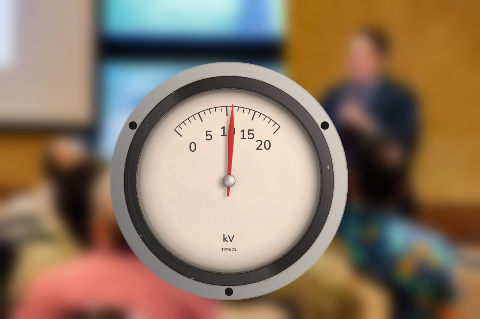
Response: 11 kV
